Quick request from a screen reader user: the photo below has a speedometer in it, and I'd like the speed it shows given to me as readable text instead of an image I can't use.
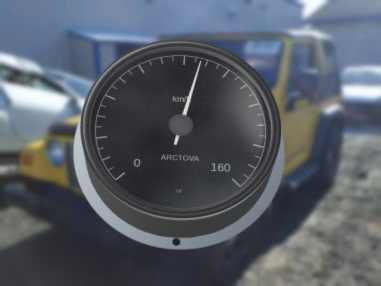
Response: 87.5 km/h
